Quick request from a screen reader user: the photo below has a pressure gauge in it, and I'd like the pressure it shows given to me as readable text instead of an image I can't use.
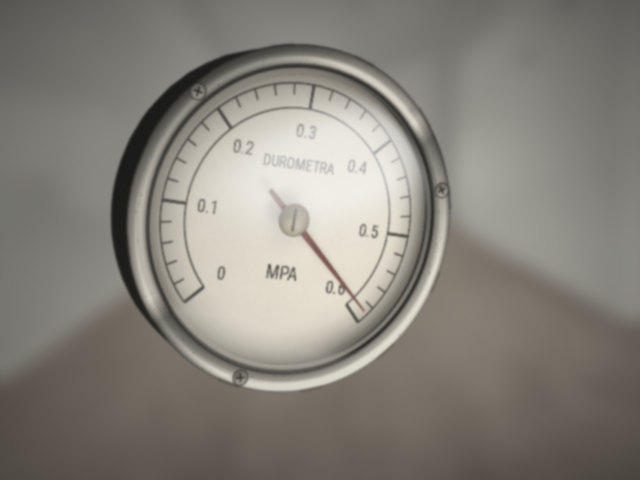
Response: 0.59 MPa
